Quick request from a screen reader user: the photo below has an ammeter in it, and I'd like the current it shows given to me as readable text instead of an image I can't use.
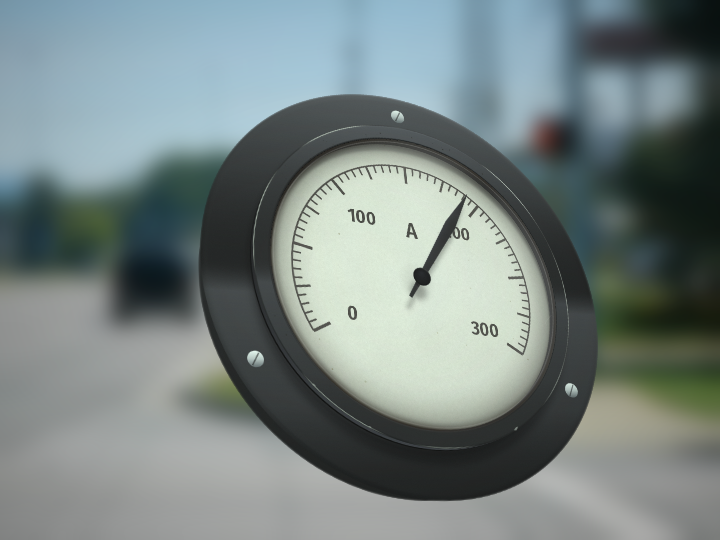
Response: 190 A
